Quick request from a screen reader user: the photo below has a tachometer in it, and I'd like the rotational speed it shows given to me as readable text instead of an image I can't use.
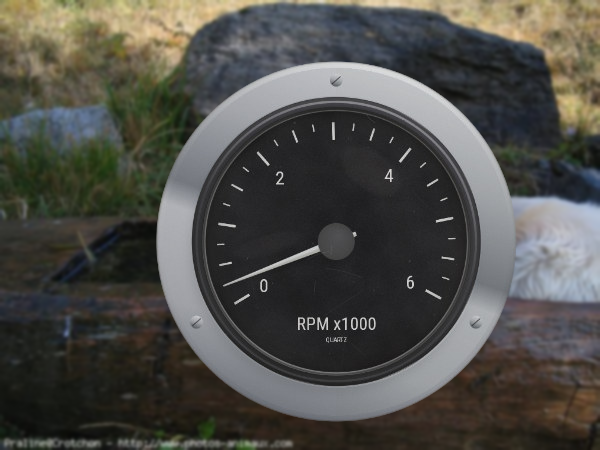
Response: 250 rpm
